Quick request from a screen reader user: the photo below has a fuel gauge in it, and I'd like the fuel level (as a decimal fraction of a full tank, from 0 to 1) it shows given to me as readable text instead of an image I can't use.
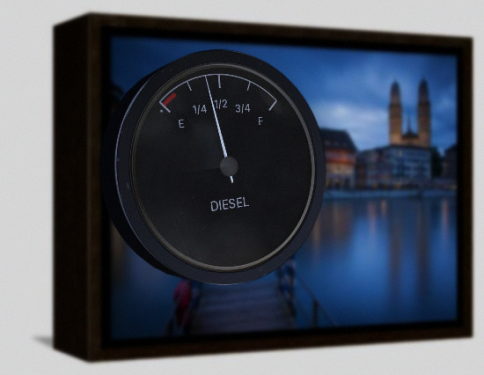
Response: 0.375
